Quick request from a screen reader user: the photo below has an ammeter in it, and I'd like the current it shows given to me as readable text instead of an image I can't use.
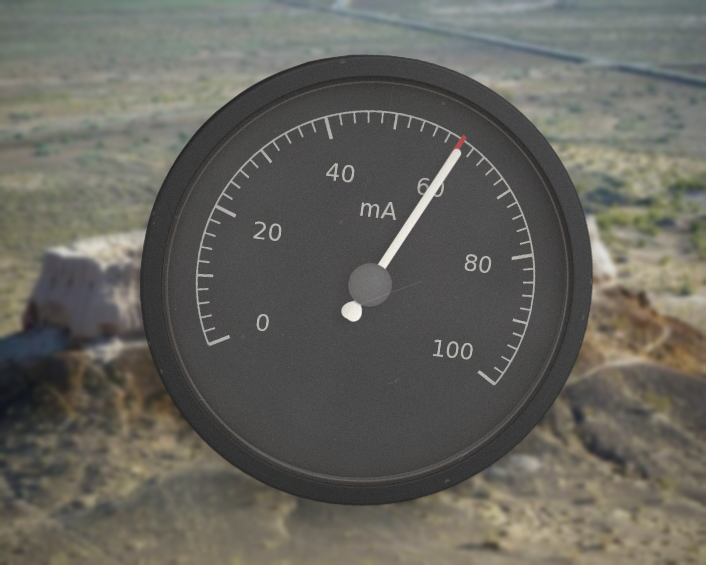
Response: 60 mA
